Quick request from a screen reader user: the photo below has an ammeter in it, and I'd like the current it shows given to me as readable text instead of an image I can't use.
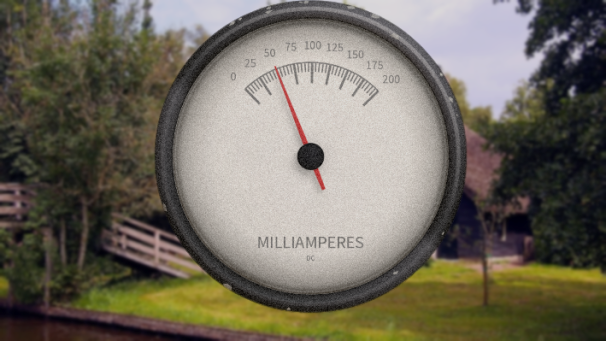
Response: 50 mA
